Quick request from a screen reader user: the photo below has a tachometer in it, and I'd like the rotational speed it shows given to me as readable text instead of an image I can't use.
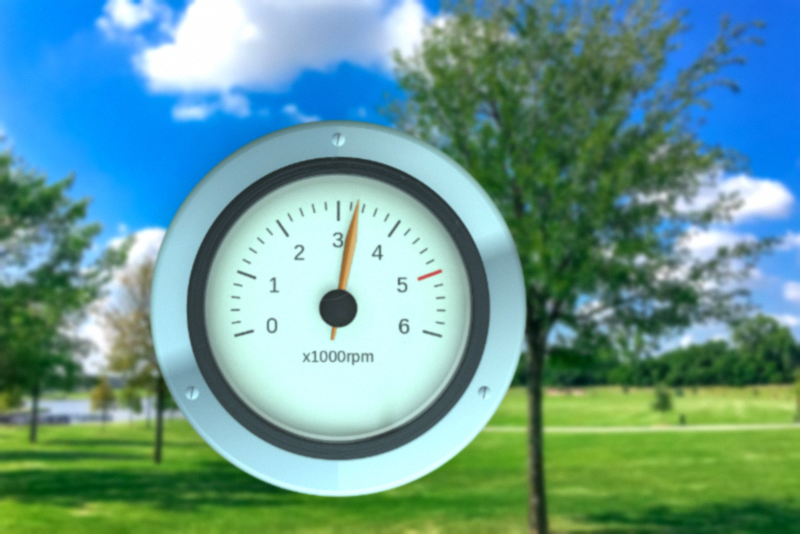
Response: 3300 rpm
